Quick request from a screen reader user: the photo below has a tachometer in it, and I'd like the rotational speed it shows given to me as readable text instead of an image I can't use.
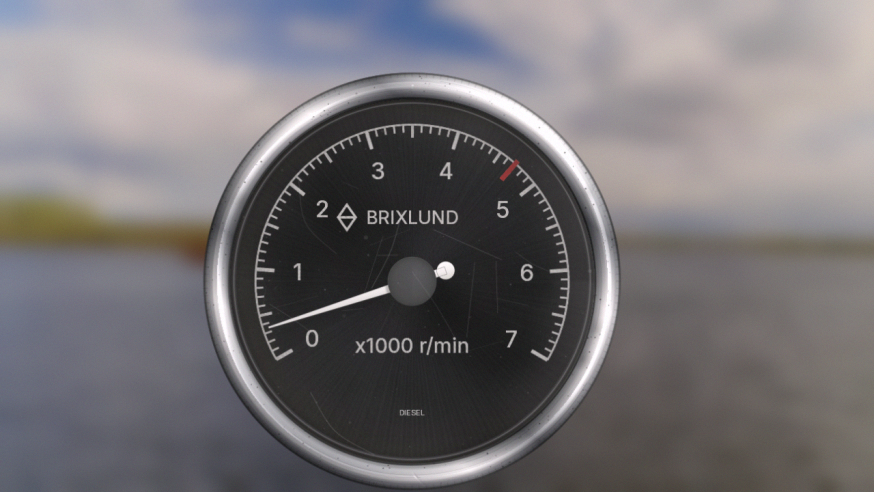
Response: 350 rpm
